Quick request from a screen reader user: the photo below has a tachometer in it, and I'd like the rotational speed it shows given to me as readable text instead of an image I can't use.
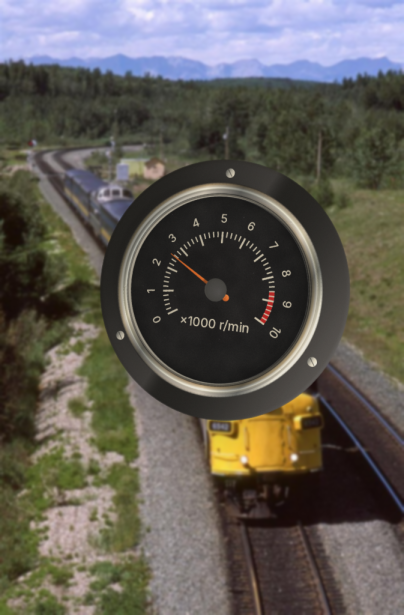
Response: 2600 rpm
